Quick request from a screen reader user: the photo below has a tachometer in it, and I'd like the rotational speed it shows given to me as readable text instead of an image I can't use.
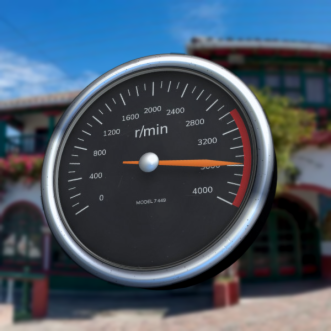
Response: 3600 rpm
